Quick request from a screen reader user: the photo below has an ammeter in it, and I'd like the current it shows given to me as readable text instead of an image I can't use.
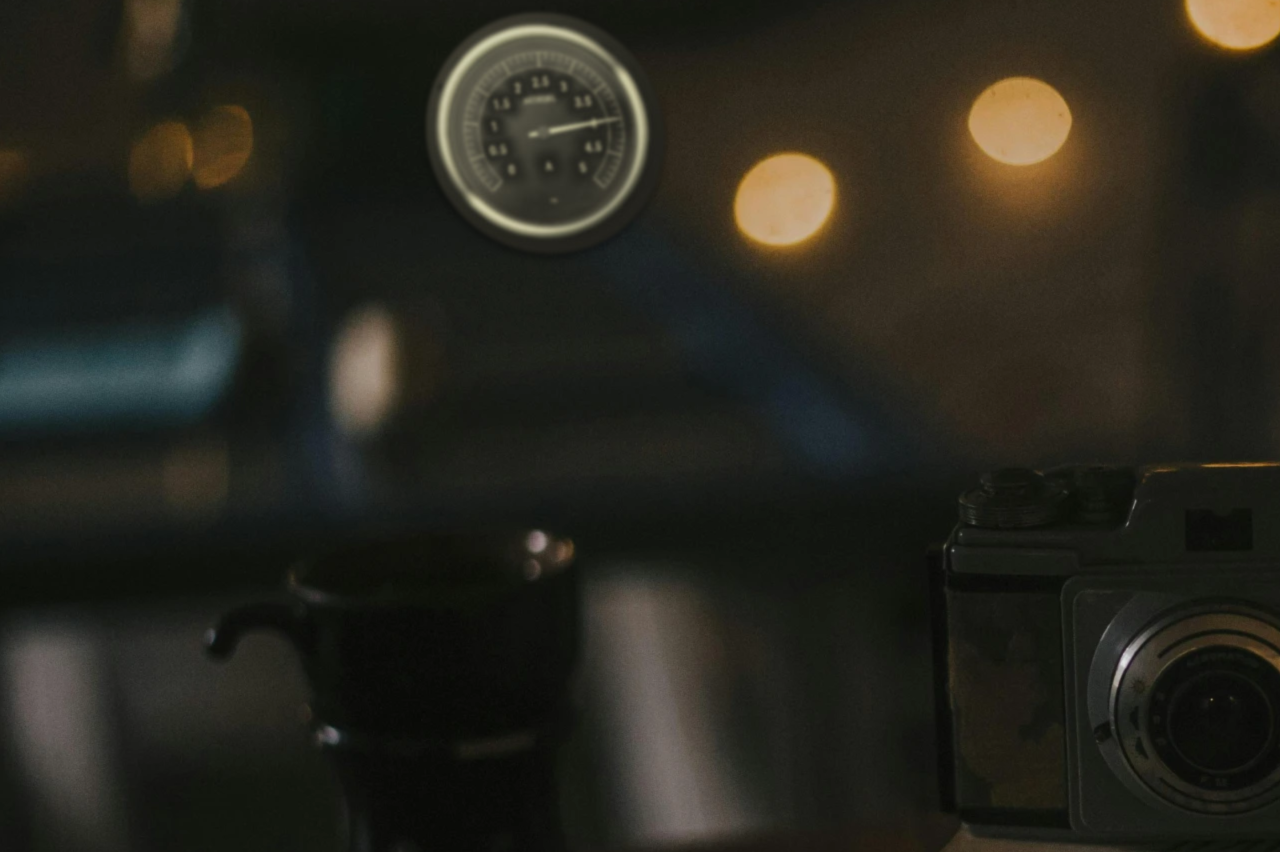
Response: 4 A
